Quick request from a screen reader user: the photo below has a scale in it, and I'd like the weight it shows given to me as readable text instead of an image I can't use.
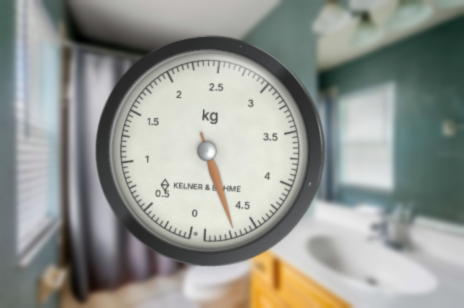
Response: 4.7 kg
